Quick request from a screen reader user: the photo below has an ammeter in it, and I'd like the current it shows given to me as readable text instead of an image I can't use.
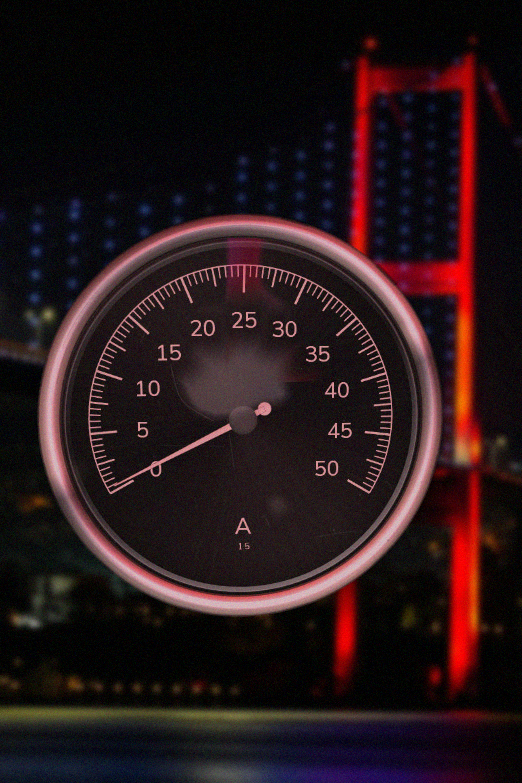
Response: 0.5 A
